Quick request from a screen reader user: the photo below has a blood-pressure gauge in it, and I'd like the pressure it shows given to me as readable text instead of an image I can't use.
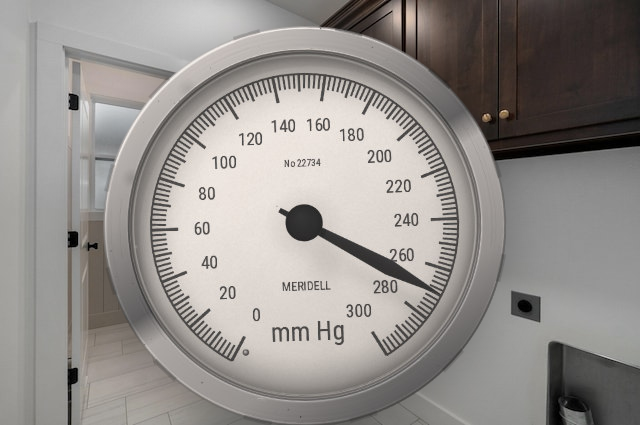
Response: 270 mmHg
